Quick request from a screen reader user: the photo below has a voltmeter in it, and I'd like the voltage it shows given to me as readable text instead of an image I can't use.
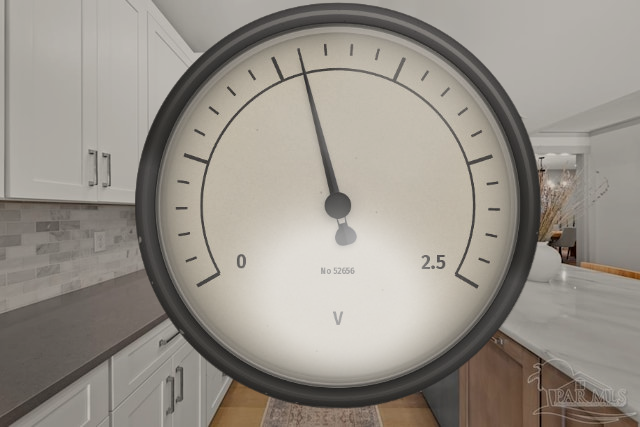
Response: 1.1 V
